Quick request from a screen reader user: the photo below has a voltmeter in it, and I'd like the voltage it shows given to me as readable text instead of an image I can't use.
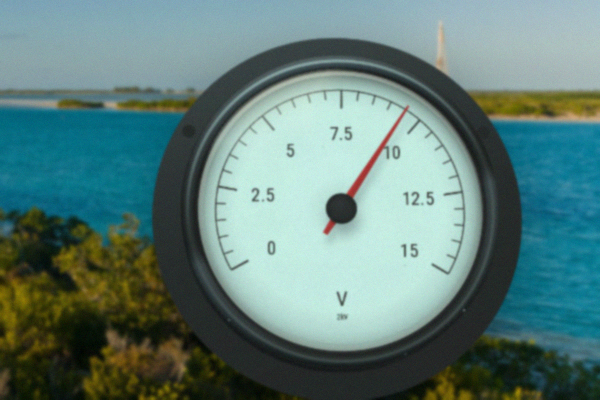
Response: 9.5 V
